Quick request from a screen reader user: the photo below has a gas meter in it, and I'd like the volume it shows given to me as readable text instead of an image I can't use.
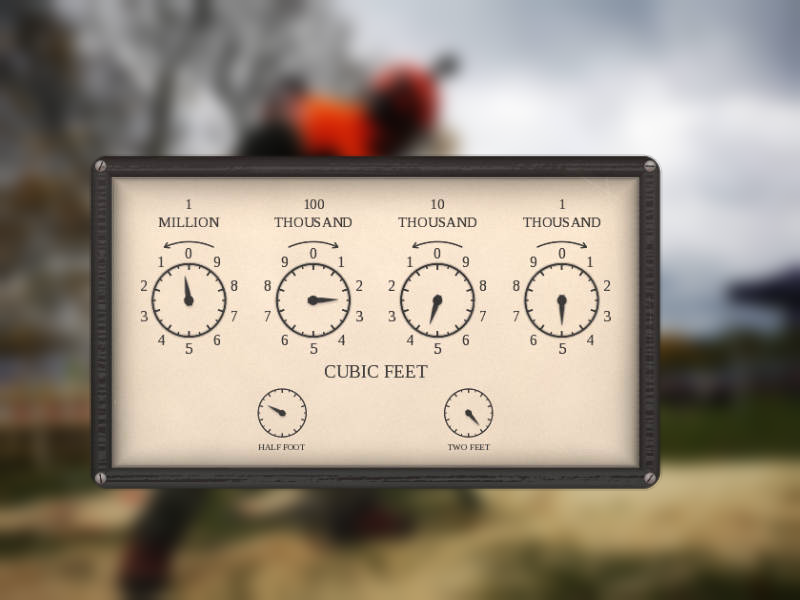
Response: 24500 ft³
